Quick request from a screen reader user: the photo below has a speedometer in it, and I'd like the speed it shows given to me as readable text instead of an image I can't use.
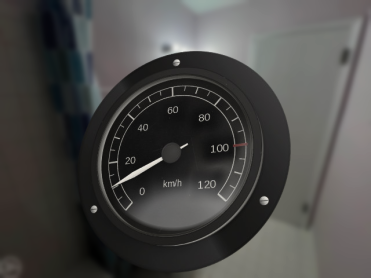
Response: 10 km/h
